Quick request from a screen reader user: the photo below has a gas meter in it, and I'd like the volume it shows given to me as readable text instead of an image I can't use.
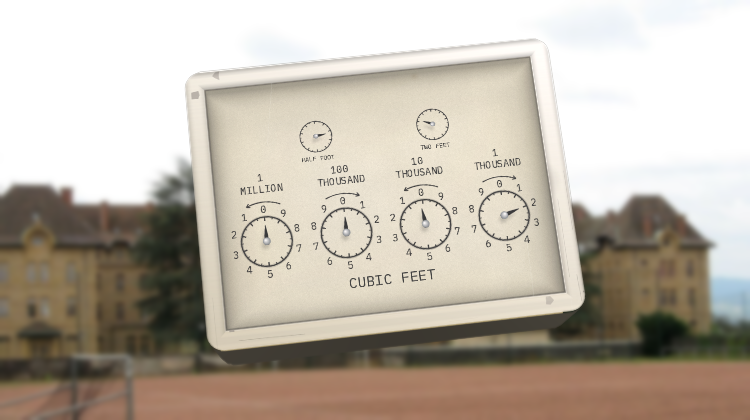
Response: 200 ft³
